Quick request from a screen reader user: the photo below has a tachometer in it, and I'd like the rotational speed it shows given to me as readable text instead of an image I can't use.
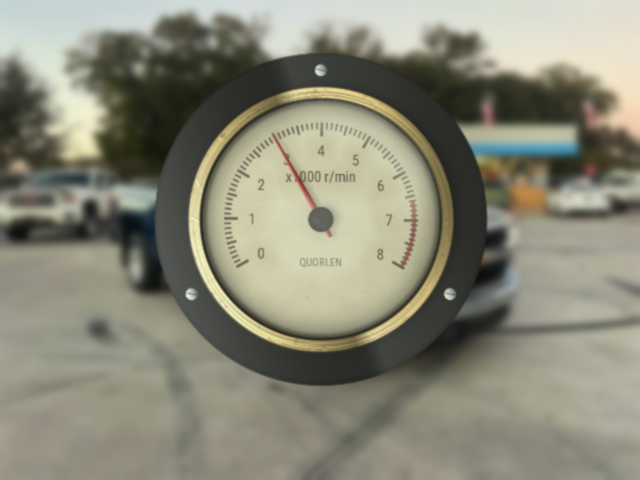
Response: 3000 rpm
